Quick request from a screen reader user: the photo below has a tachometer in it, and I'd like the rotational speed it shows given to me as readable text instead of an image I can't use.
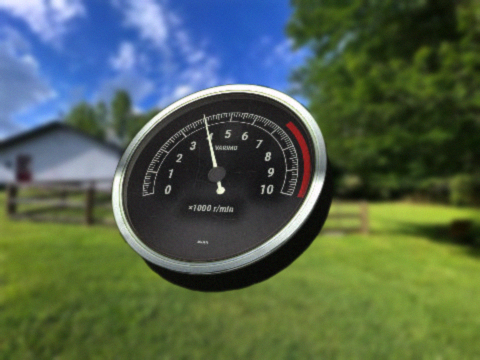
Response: 4000 rpm
